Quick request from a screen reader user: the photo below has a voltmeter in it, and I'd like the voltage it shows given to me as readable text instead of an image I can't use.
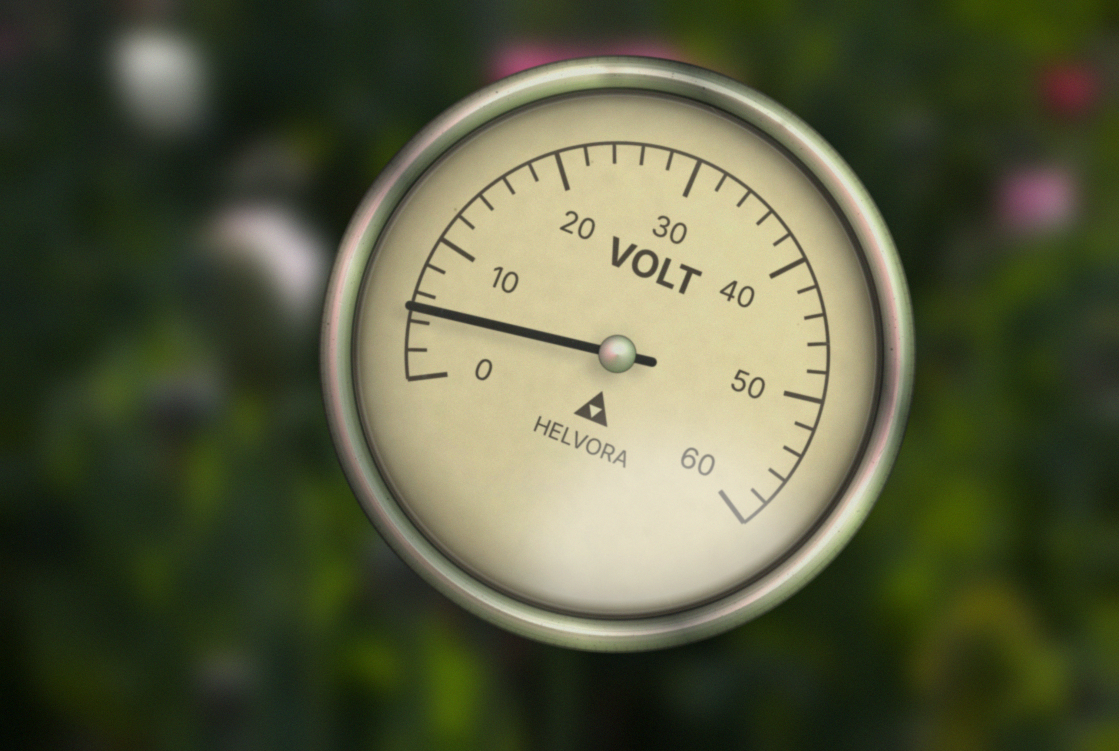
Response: 5 V
